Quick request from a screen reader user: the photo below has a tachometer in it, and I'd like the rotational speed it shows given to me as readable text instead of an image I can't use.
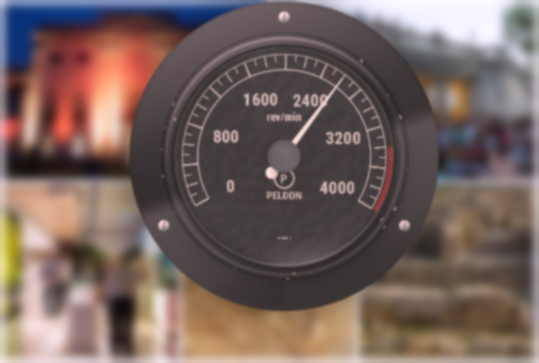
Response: 2600 rpm
